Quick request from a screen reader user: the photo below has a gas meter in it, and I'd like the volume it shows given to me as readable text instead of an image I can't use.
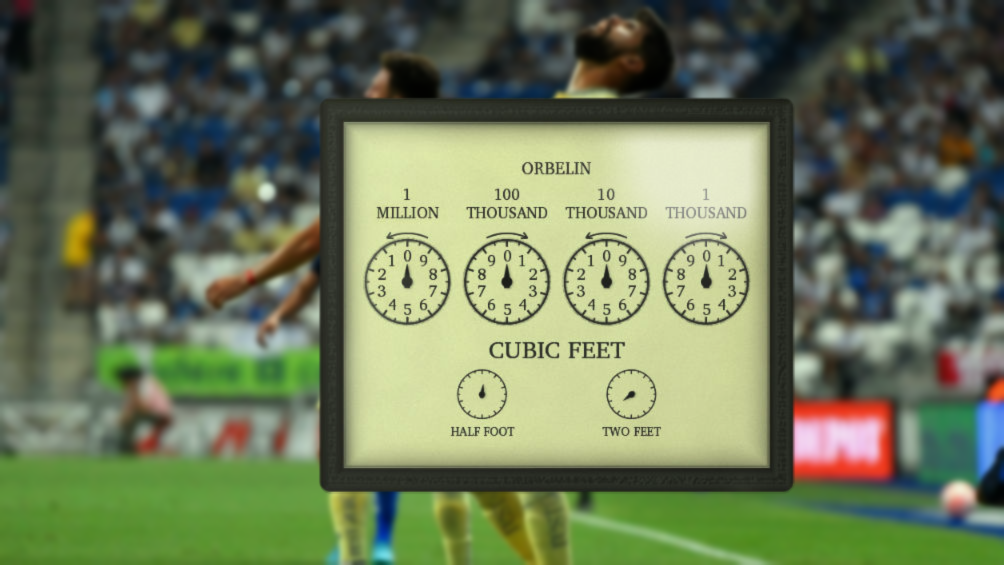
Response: 0 ft³
